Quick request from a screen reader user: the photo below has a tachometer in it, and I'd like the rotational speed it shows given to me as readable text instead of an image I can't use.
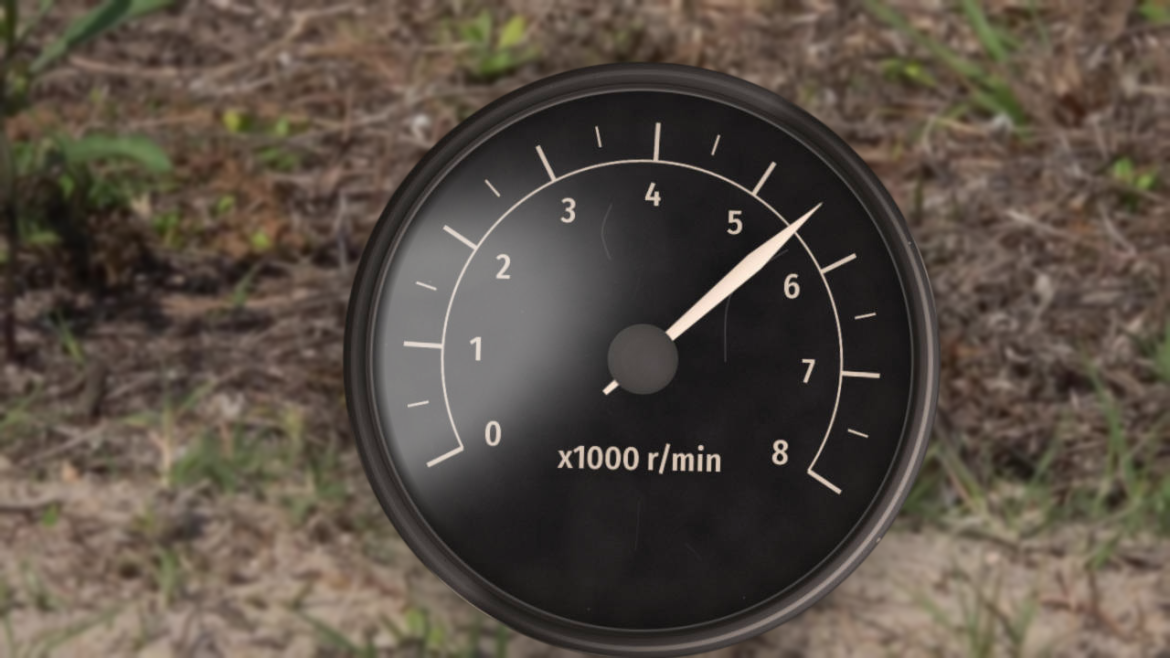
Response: 5500 rpm
